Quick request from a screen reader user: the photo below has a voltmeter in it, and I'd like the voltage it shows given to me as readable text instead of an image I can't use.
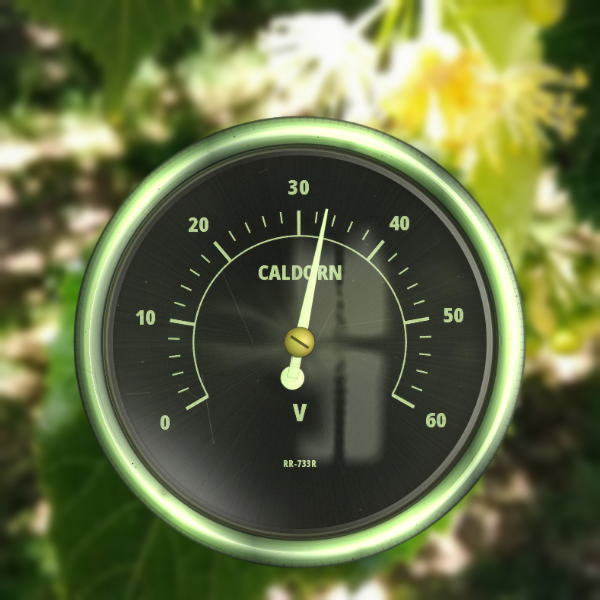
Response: 33 V
